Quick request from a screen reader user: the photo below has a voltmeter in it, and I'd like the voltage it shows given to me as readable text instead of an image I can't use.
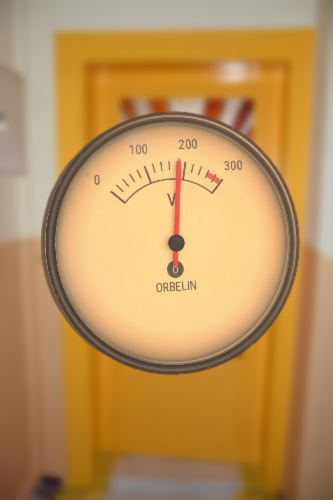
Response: 180 V
